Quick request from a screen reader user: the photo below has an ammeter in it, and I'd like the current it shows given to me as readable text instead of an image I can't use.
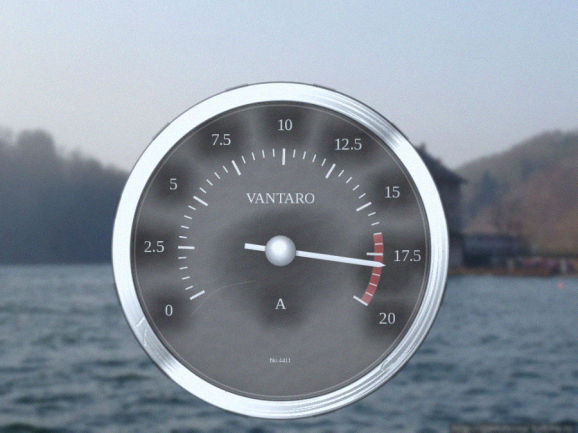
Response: 18 A
